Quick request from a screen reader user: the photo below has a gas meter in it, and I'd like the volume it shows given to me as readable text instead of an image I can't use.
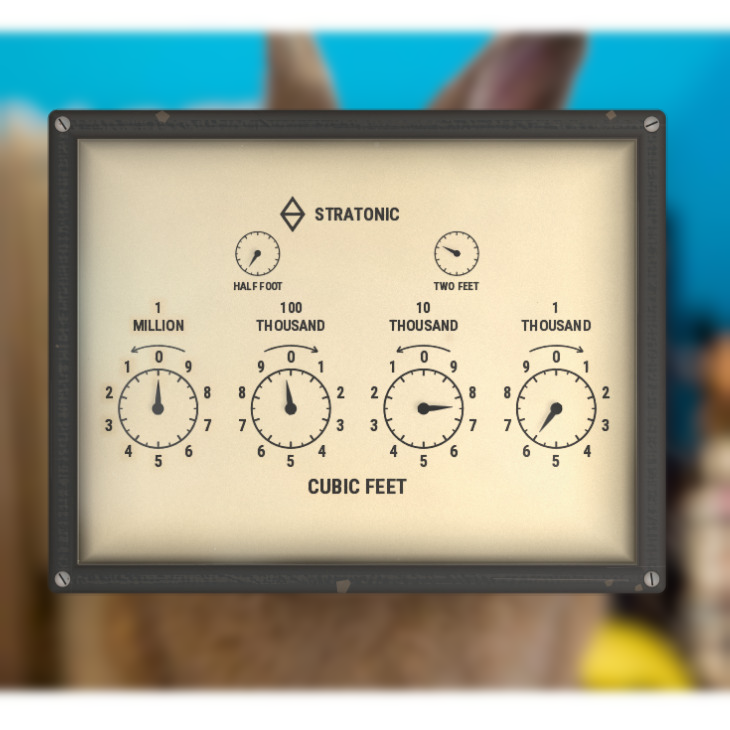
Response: 997600 ft³
